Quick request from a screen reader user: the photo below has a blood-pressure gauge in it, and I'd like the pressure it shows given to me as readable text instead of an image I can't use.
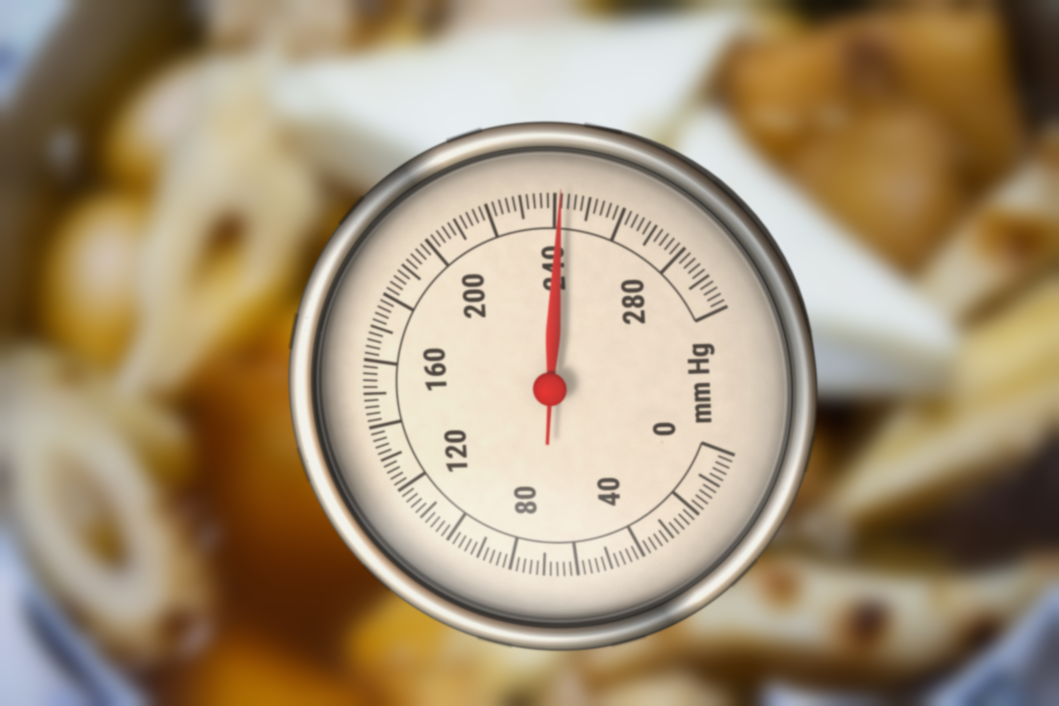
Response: 242 mmHg
